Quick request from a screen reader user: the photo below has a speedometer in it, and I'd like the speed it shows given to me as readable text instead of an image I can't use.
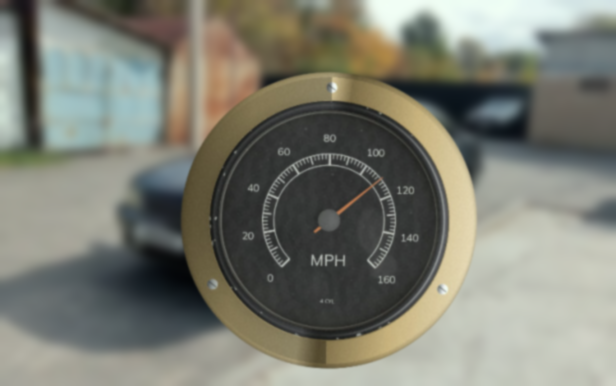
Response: 110 mph
